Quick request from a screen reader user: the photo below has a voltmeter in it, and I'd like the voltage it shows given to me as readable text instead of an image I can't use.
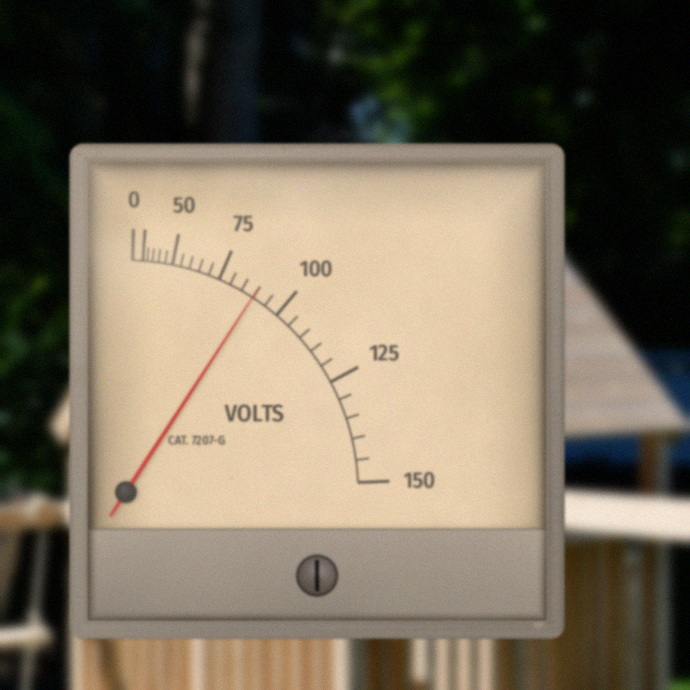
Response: 90 V
